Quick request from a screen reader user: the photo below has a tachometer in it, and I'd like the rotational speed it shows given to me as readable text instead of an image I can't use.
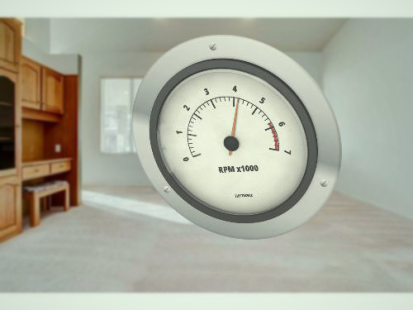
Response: 4200 rpm
